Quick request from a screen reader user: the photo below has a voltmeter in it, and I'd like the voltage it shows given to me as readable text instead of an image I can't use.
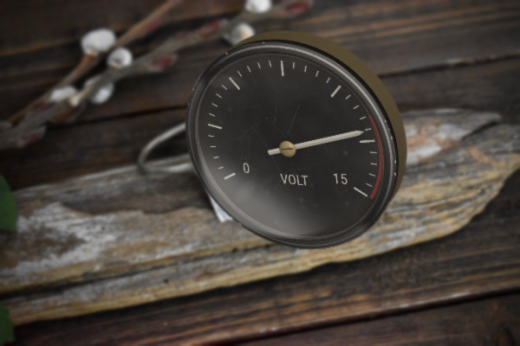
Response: 12 V
